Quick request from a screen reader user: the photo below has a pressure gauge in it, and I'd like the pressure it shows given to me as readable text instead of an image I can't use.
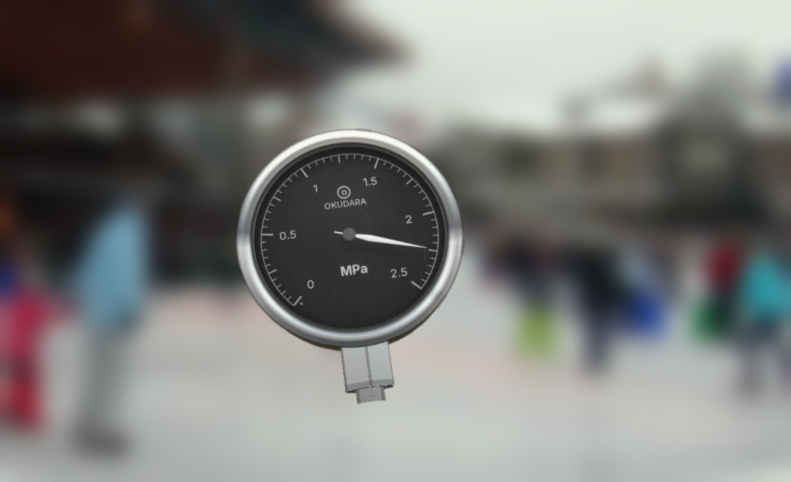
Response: 2.25 MPa
